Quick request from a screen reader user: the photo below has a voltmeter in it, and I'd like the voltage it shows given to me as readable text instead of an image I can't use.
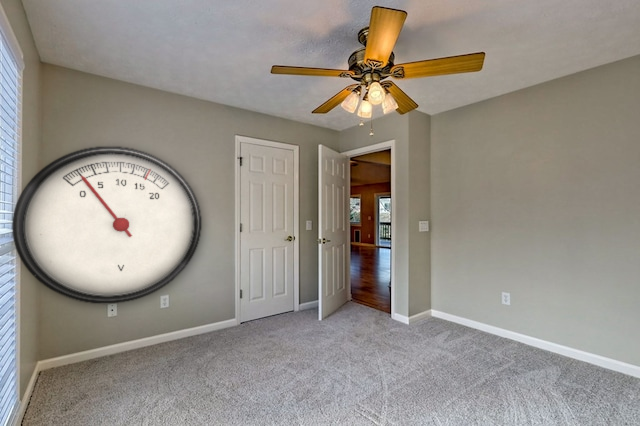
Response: 2.5 V
